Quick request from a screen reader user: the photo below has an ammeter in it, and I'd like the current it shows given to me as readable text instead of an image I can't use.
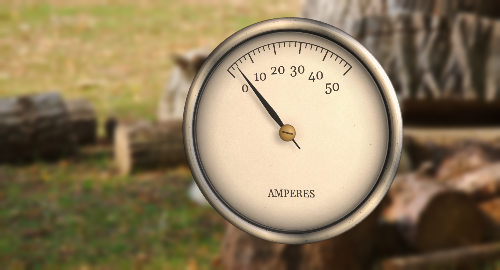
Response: 4 A
